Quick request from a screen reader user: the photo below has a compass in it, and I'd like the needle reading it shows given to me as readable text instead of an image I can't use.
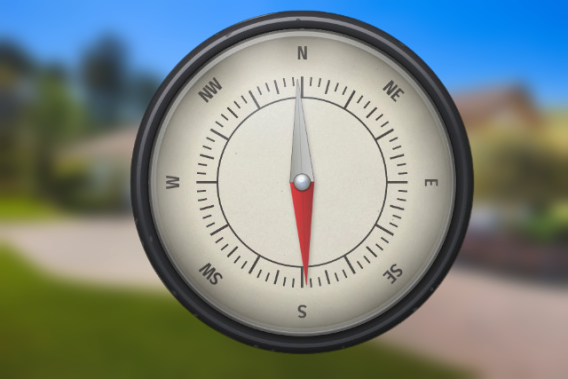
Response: 177.5 °
